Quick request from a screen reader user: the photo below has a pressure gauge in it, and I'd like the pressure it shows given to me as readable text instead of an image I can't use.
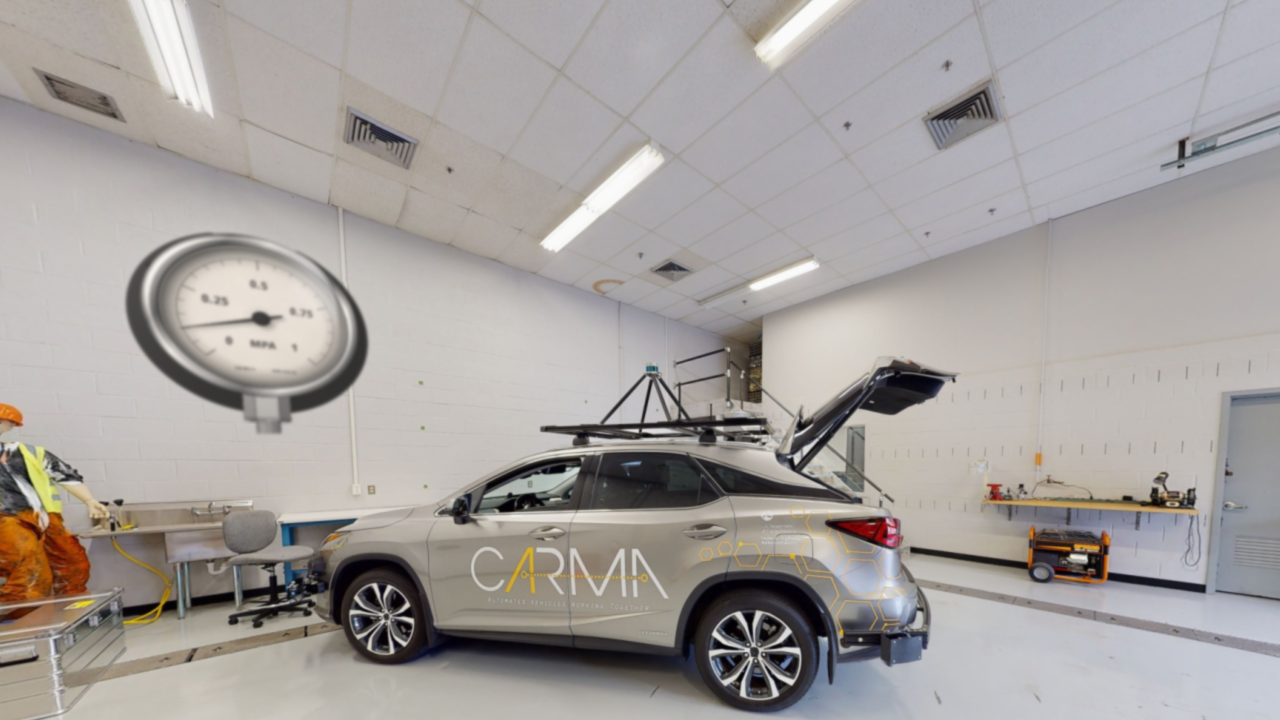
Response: 0.1 MPa
